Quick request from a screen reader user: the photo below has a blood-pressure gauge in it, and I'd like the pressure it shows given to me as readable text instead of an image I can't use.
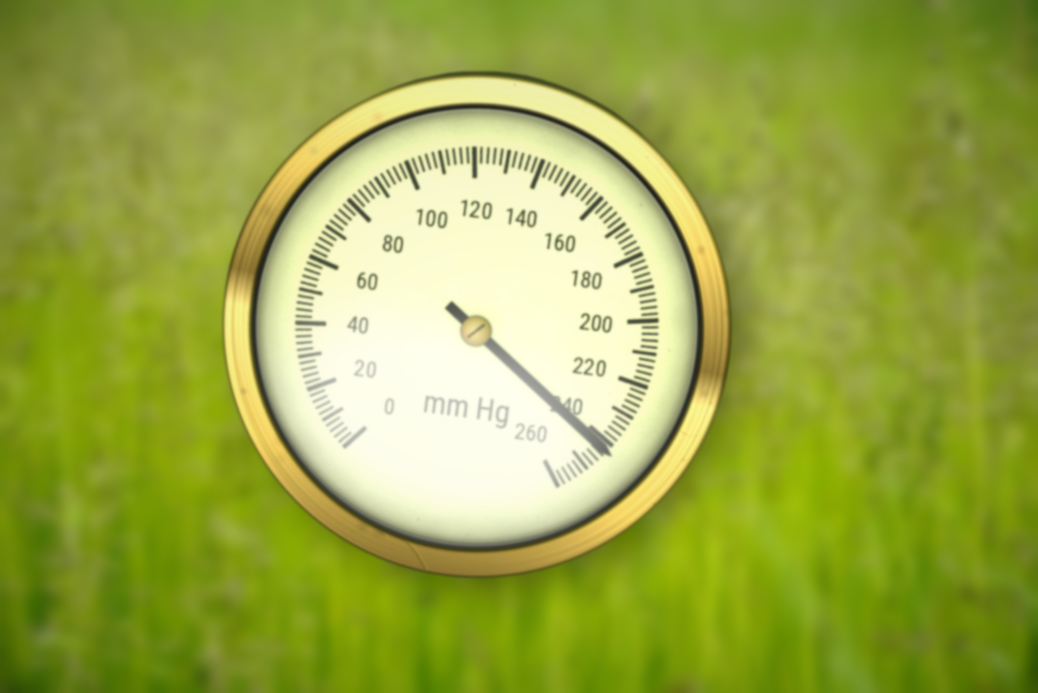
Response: 242 mmHg
